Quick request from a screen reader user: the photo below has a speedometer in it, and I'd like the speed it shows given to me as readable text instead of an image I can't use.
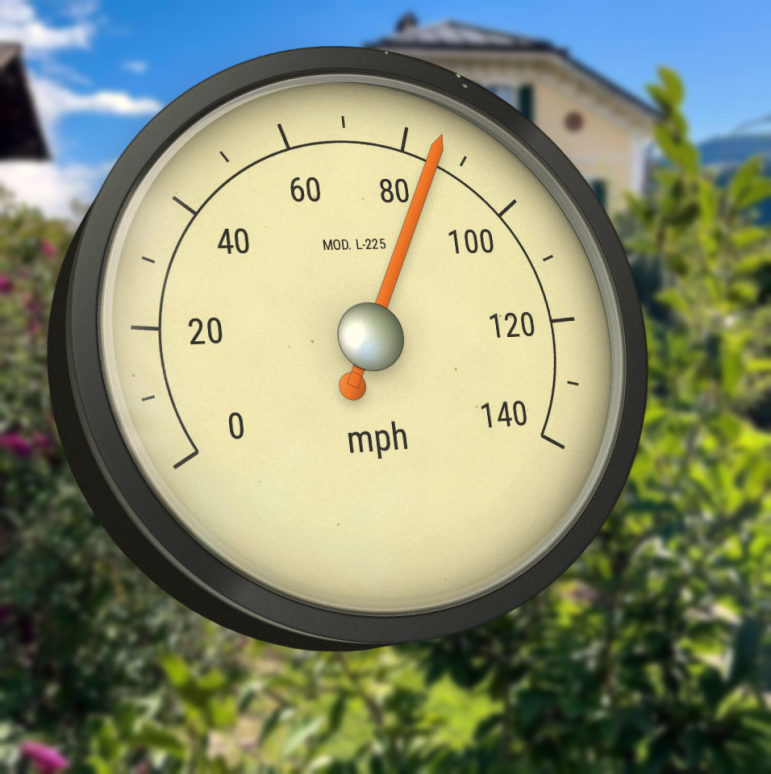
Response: 85 mph
